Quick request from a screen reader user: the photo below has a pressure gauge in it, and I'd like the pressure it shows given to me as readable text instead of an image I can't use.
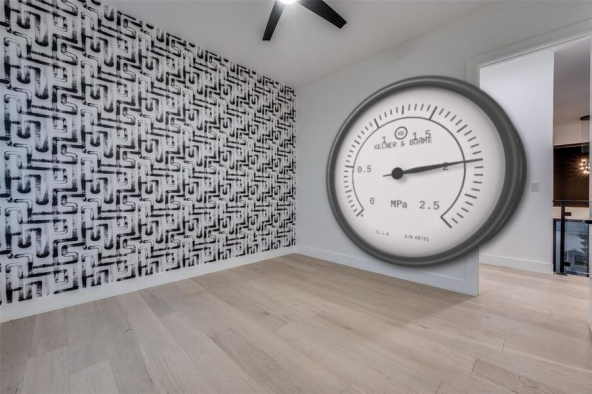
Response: 2 MPa
